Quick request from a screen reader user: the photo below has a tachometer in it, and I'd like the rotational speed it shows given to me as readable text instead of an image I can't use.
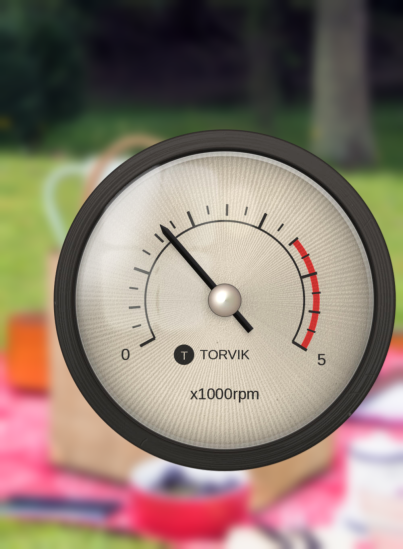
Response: 1625 rpm
